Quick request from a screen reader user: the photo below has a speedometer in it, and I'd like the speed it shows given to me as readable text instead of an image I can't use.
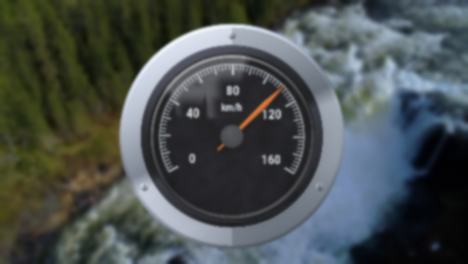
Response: 110 km/h
